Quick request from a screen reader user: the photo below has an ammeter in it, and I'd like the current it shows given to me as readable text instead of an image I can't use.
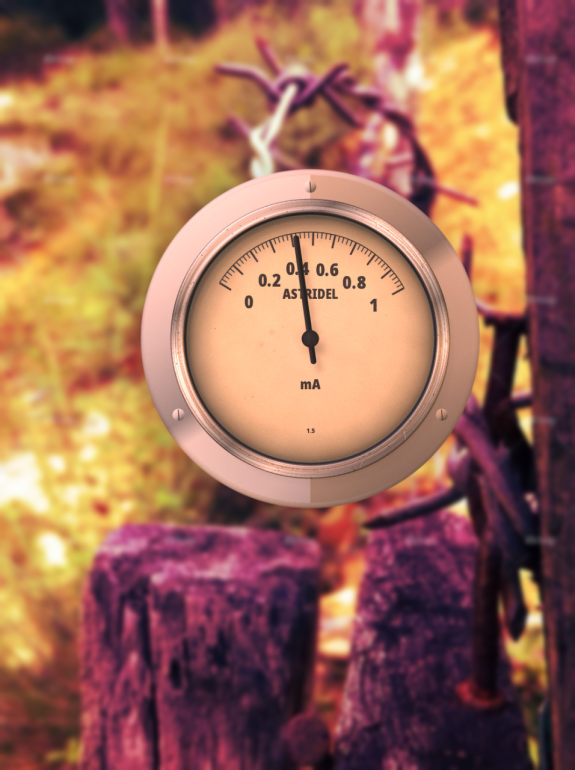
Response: 0.42 mA
